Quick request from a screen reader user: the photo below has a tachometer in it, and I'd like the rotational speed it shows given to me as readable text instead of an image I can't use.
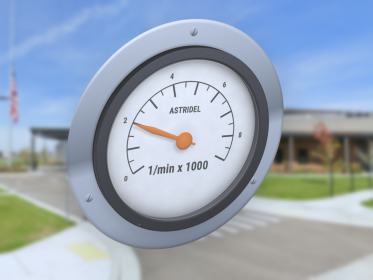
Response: 2000 rpm
